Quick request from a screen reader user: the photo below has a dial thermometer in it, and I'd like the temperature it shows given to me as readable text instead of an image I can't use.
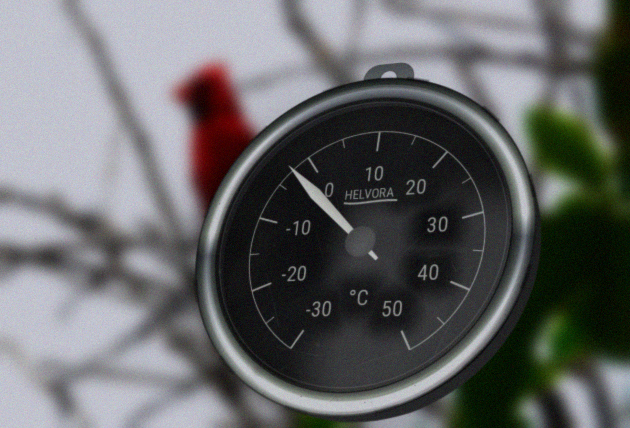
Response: -2.5 °C
